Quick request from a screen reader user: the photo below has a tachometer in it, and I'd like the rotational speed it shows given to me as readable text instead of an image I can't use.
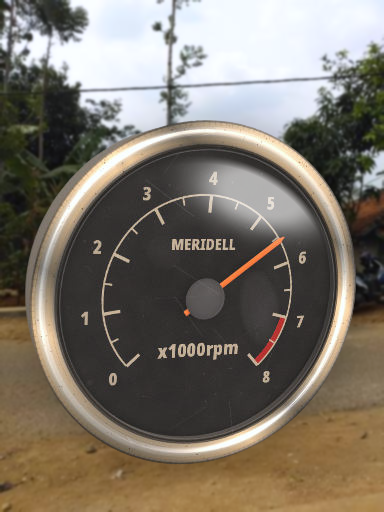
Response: 5500 rpm
